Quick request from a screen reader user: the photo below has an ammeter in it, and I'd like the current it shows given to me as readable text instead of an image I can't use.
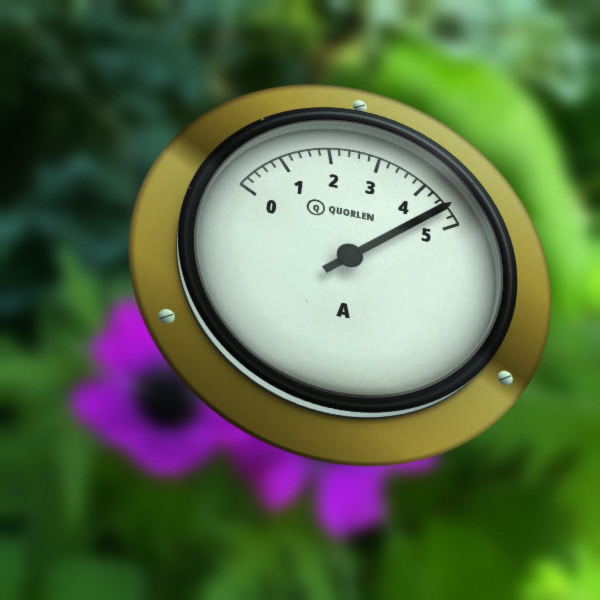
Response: 4.6 A
